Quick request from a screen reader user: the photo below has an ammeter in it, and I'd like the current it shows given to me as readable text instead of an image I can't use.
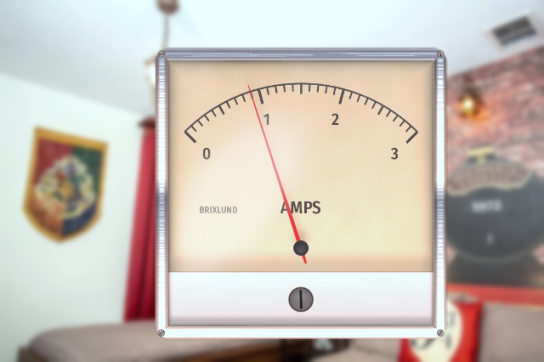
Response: 0.9 A
